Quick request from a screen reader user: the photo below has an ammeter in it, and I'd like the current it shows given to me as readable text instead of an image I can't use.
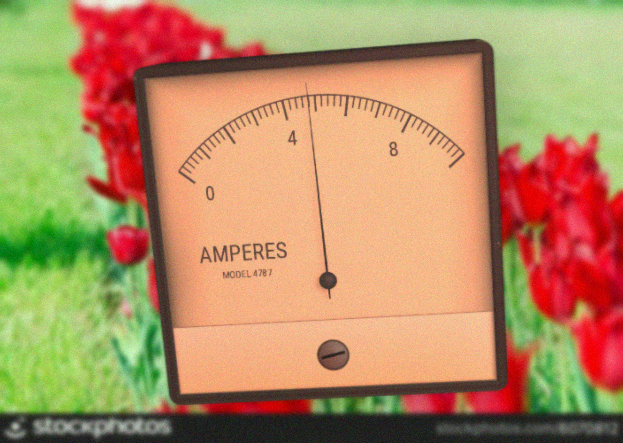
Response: 4.8 A
